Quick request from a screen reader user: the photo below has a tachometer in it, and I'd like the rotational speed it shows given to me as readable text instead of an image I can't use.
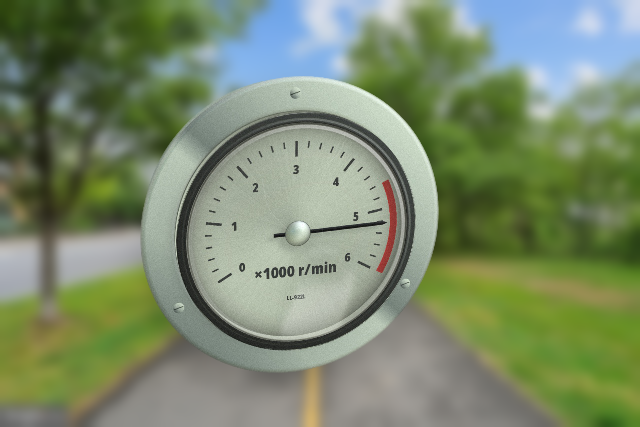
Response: 5200 rpm
